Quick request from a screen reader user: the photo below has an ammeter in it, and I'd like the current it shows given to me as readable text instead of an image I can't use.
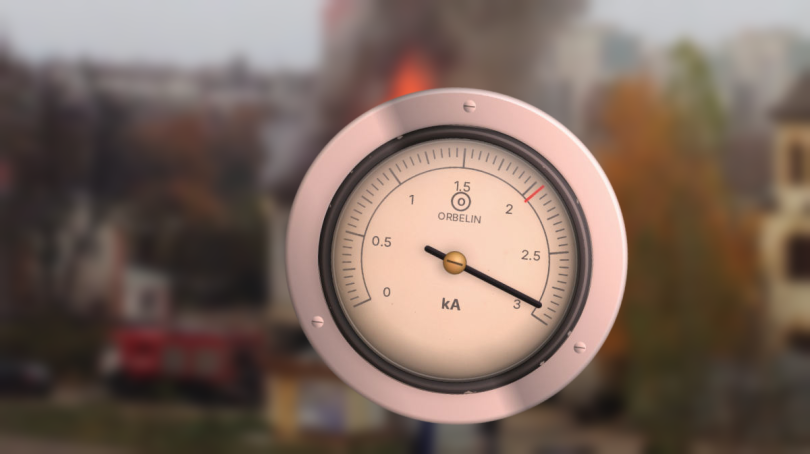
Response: 2.9 kA
